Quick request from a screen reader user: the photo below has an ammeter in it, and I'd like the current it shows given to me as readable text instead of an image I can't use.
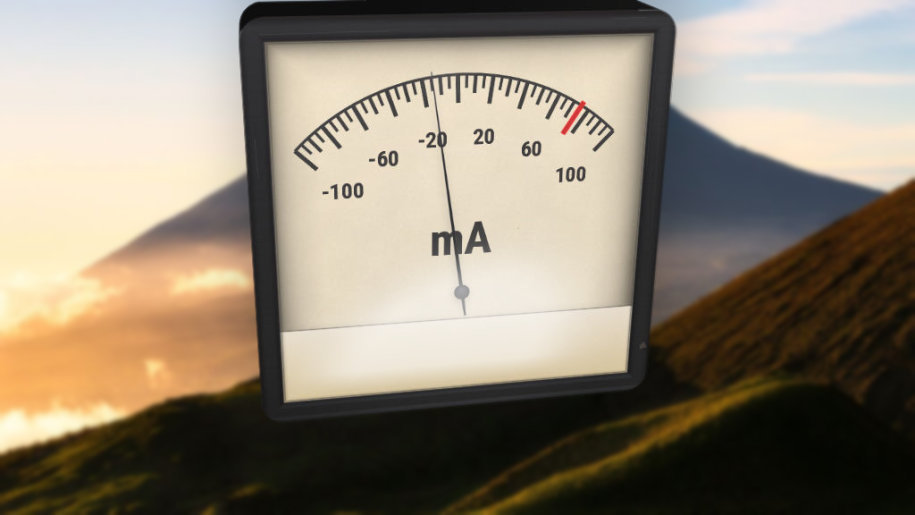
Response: -15 mA
